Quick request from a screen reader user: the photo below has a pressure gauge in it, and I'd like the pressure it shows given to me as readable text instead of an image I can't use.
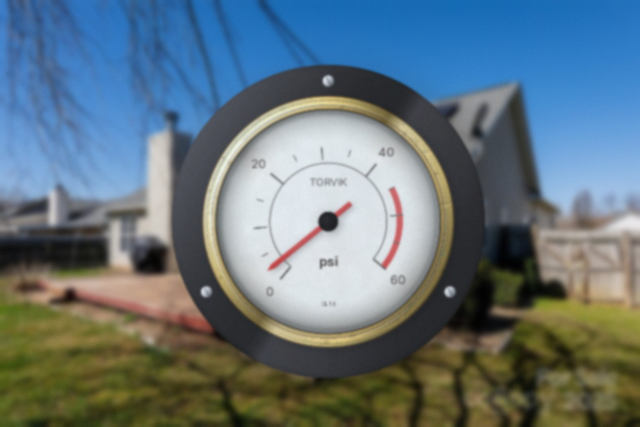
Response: 2.5 psi
